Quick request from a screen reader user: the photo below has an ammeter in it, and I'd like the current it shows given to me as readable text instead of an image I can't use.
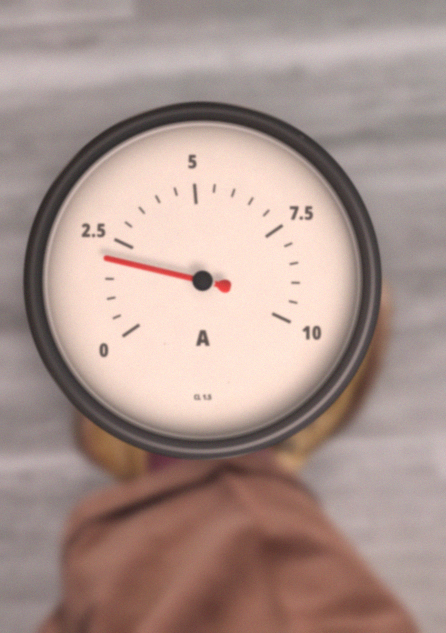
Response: 2 A
